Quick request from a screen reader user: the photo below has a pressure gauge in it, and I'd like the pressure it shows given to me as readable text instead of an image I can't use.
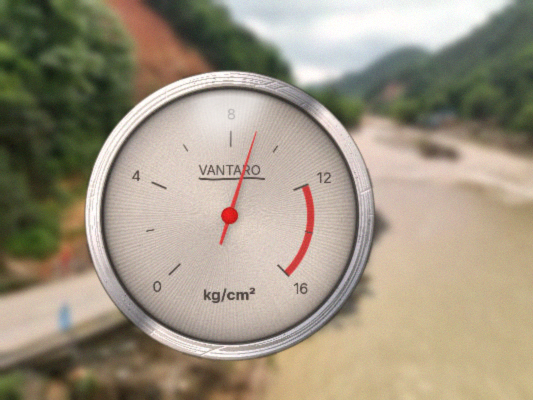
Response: 9 kg/cm²
